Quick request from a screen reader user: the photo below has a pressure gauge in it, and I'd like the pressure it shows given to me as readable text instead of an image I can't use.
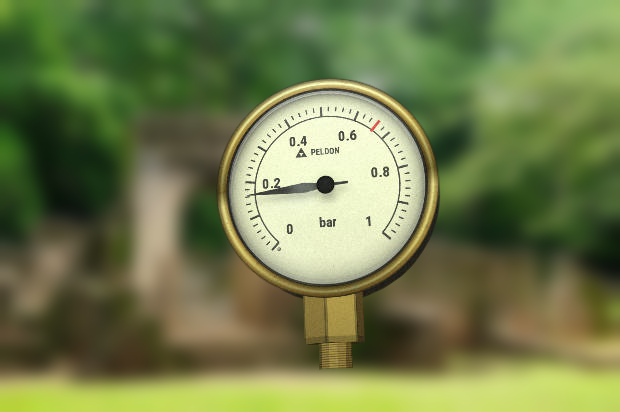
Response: 0.16 bar
